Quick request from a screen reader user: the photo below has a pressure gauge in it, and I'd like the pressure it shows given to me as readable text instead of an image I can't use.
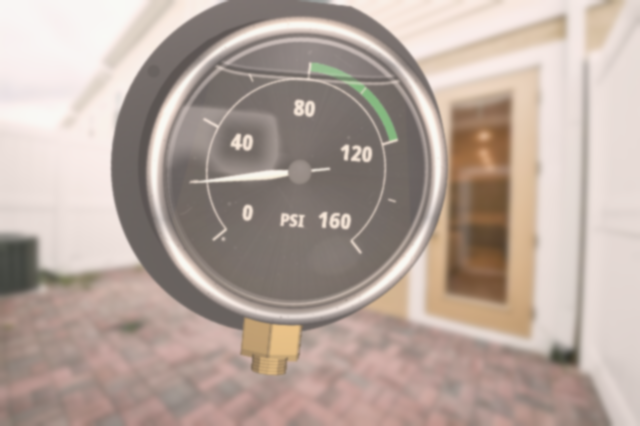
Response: 20 psi
